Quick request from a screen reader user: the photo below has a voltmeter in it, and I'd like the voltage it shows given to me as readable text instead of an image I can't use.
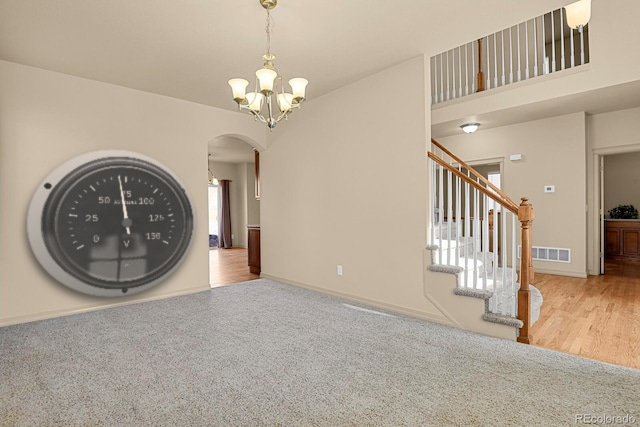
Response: 70 V
